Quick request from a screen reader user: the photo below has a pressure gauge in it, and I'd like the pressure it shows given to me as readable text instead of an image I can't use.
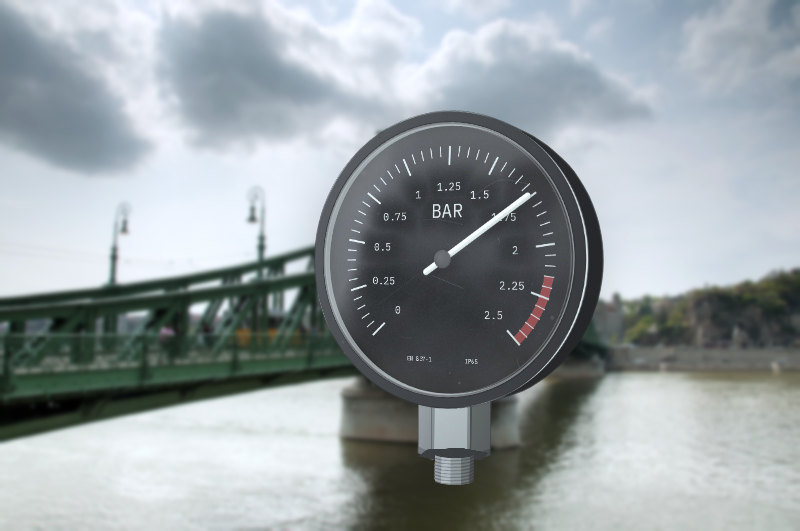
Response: 1.75 bar
